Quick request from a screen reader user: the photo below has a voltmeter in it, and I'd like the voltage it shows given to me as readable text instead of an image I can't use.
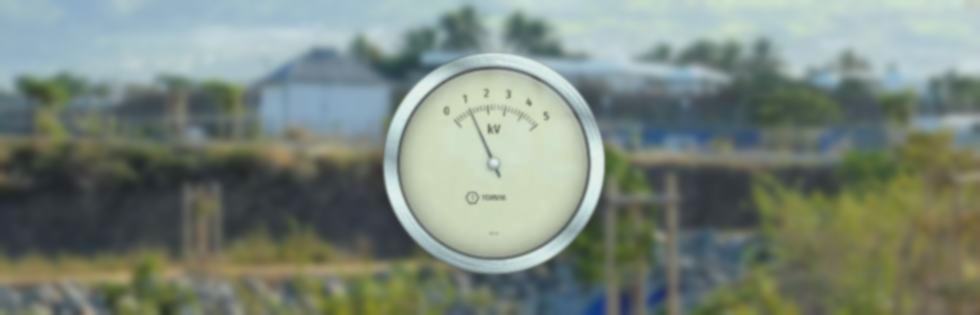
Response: 1 kV
